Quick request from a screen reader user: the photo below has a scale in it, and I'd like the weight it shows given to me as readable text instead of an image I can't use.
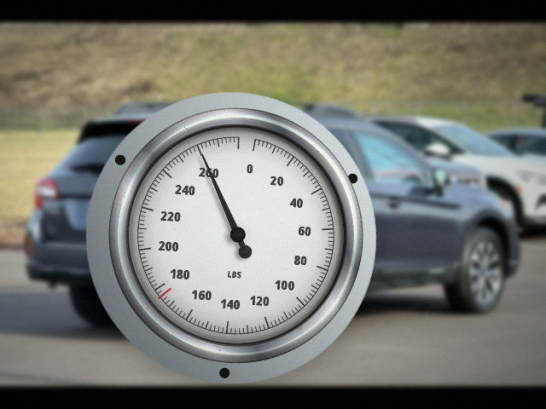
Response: 260 lb
